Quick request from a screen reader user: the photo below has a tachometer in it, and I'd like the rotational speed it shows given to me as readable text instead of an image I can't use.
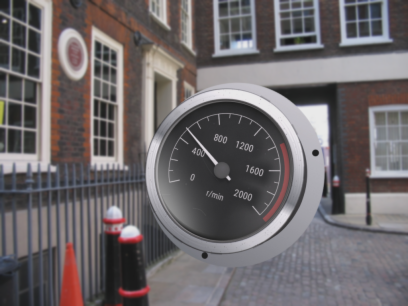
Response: 500 rpm
